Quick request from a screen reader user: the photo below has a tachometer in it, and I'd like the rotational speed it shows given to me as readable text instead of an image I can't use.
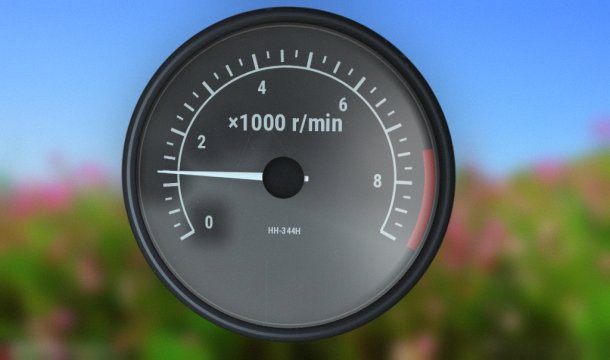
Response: 1250 rpm
